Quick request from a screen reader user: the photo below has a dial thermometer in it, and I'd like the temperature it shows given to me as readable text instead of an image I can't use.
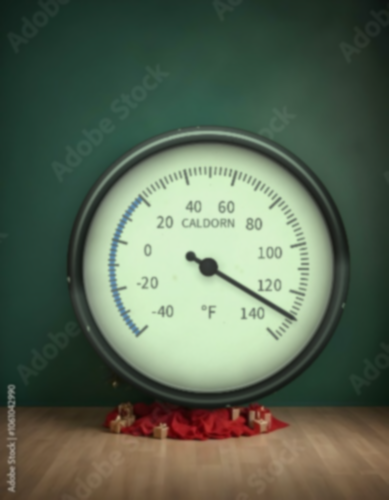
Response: 130 °F
